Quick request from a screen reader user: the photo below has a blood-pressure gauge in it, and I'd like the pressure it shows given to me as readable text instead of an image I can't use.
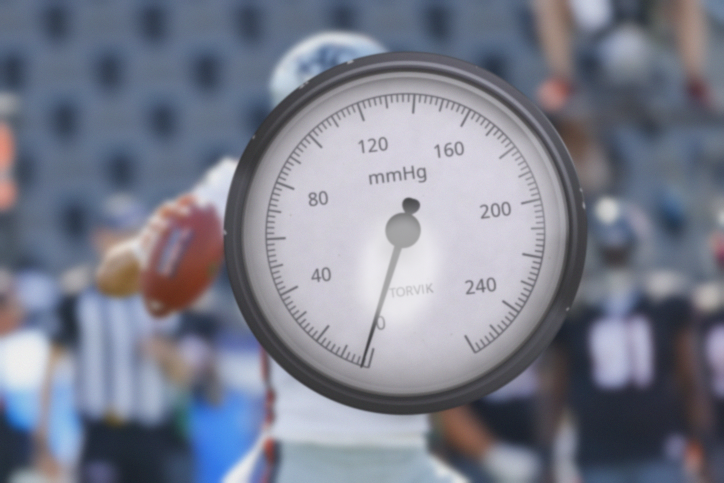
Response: 2 mmHg
